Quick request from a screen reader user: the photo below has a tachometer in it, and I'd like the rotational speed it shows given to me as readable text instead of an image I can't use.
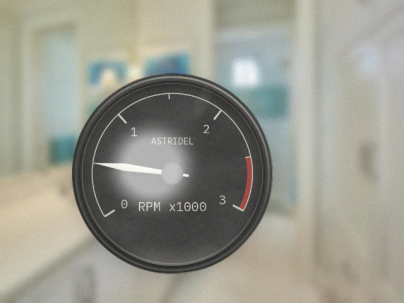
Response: 500 rpm
